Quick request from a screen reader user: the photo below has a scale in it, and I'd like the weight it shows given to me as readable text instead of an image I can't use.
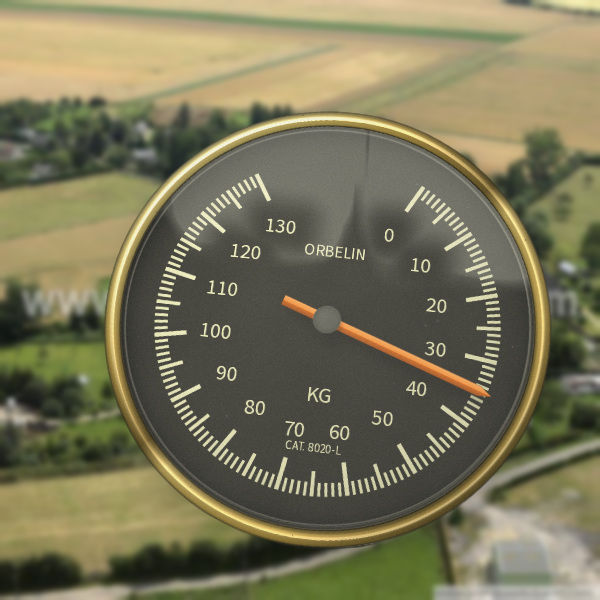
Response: 35 kg
